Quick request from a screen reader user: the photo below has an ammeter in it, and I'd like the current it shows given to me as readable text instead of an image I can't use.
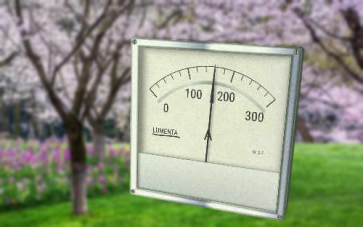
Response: 160 A
